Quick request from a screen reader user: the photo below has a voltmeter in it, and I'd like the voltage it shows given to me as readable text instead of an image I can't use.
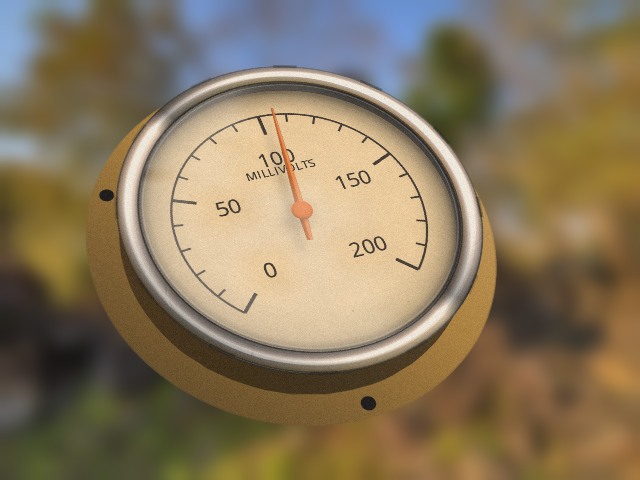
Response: 105 mV
